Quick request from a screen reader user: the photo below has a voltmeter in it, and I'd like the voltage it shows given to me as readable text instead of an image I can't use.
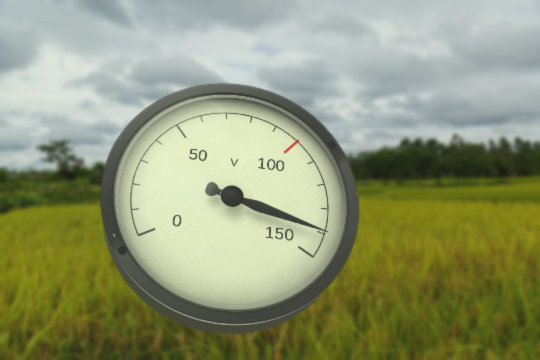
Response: 140 V
